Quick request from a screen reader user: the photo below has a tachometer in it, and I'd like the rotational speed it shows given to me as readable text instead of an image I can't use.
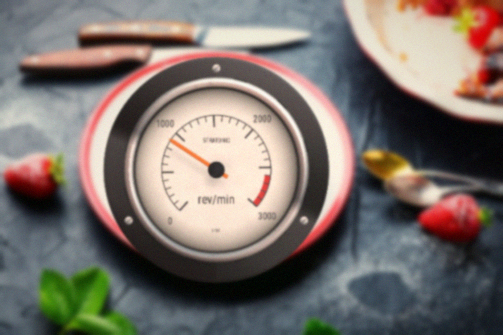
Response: 900 rpm
